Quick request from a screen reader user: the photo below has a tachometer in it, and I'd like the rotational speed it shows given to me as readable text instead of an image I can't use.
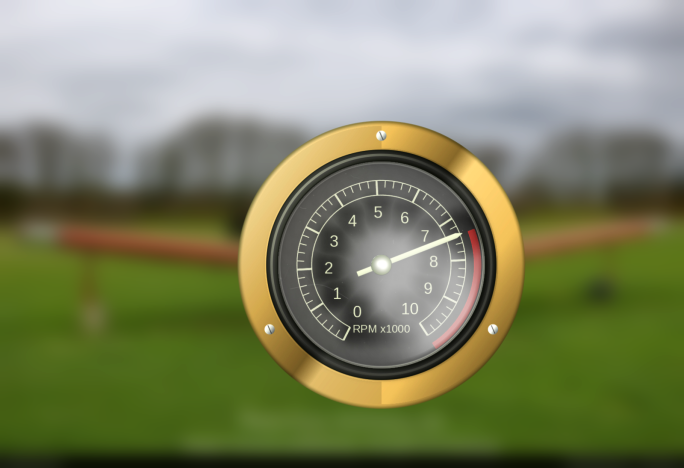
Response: 7400 rpm
